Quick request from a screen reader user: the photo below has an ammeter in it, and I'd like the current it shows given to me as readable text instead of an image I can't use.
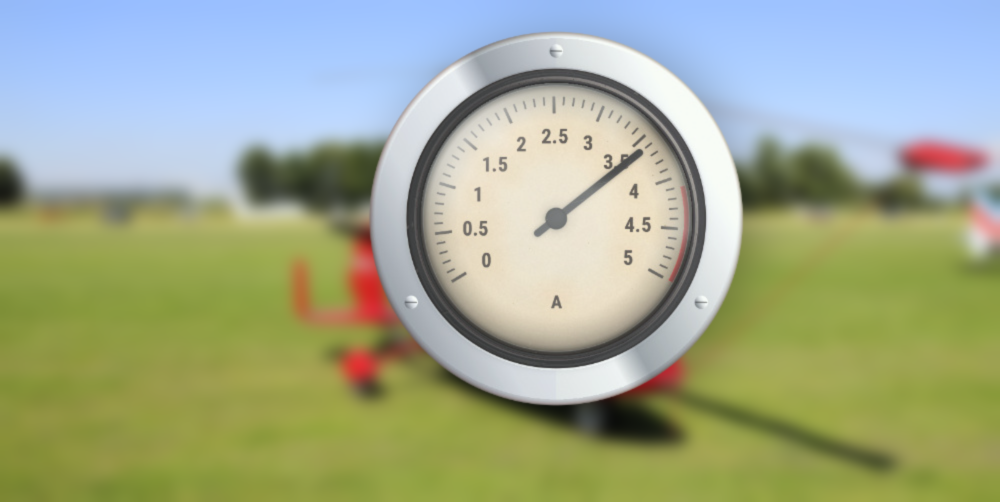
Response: 3.6 A
